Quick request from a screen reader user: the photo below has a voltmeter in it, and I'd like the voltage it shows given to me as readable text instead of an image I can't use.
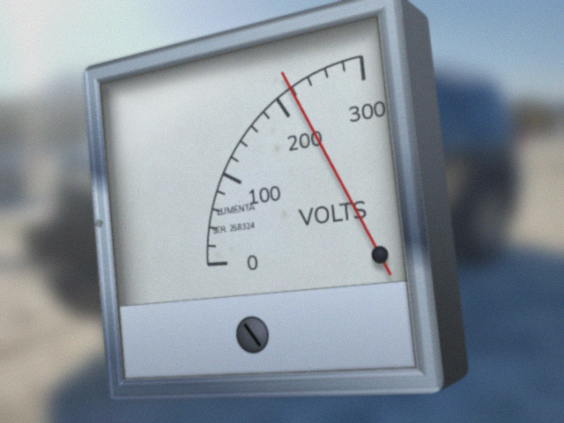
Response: 220 V
